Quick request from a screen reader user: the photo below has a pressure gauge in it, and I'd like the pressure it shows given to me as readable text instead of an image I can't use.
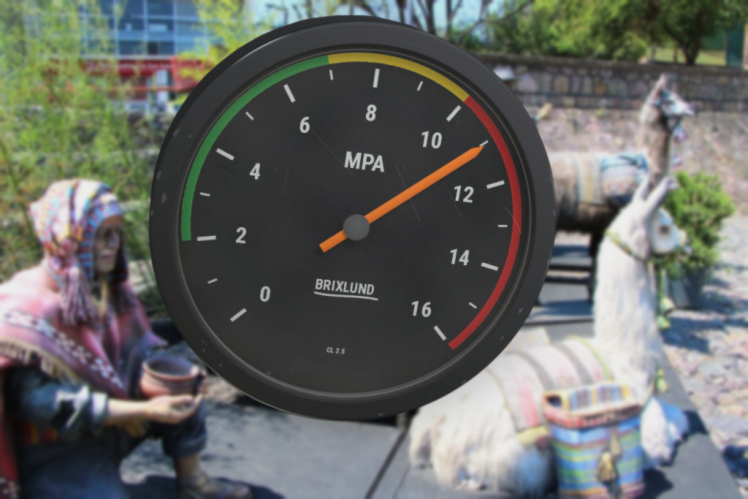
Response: 11 MPa
